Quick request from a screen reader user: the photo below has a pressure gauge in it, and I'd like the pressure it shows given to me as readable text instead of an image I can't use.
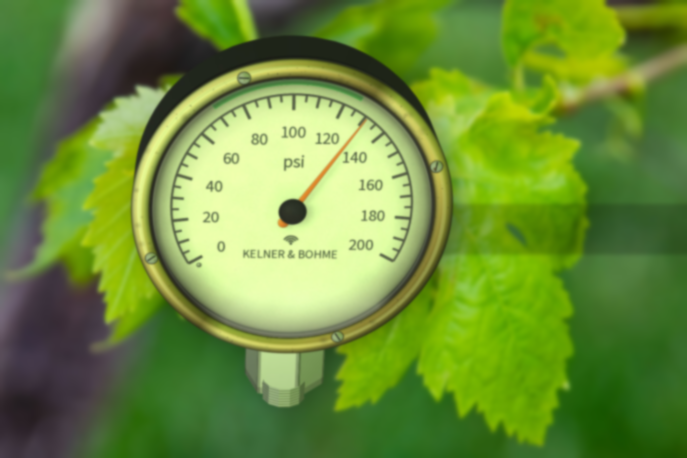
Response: 130 psi
